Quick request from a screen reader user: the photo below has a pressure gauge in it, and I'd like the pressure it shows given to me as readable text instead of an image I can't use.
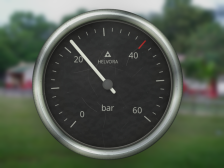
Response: 22 bar
